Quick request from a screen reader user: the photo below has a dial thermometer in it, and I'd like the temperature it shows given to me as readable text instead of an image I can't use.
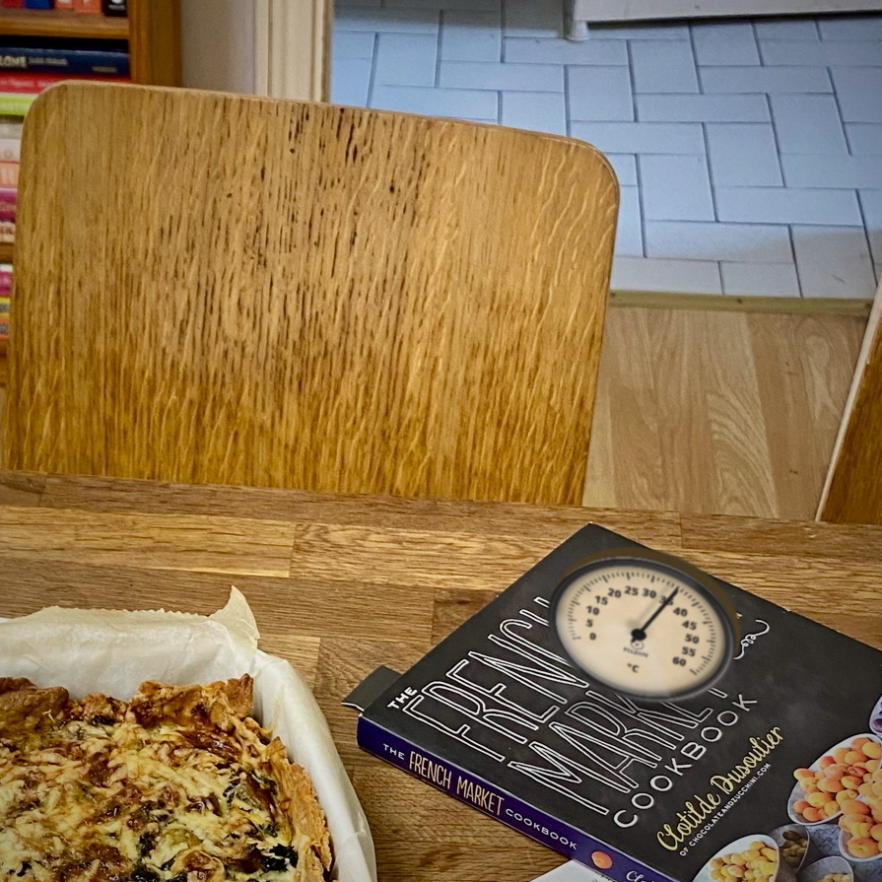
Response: 35 °C
